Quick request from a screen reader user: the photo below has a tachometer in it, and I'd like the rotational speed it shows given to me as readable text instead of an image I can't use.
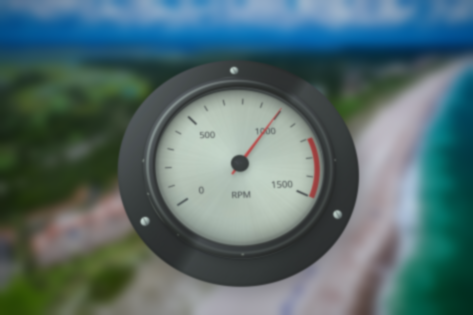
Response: 1000 rpm
